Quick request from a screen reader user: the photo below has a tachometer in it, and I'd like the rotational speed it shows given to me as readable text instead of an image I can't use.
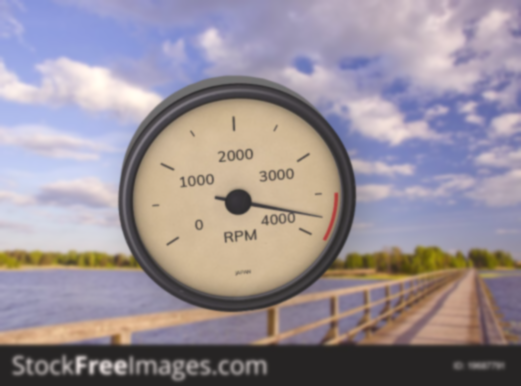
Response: 3750 rpm
